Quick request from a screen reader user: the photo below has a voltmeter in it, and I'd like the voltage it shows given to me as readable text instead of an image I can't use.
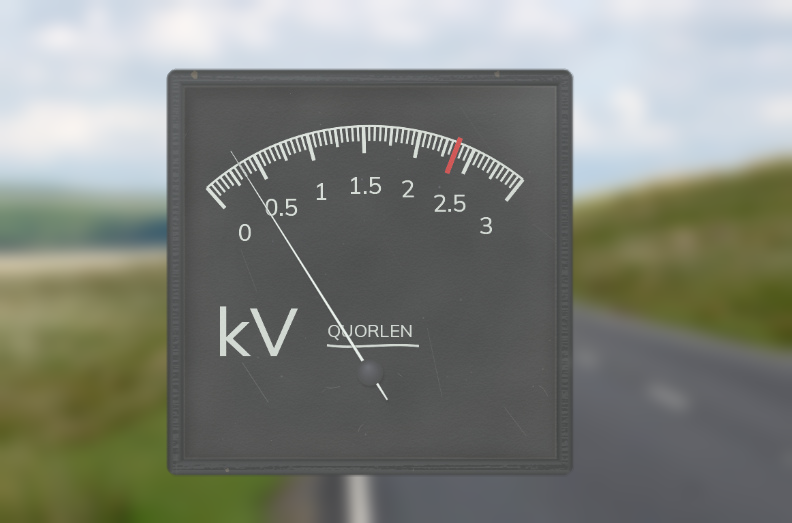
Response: 0.35 kV
